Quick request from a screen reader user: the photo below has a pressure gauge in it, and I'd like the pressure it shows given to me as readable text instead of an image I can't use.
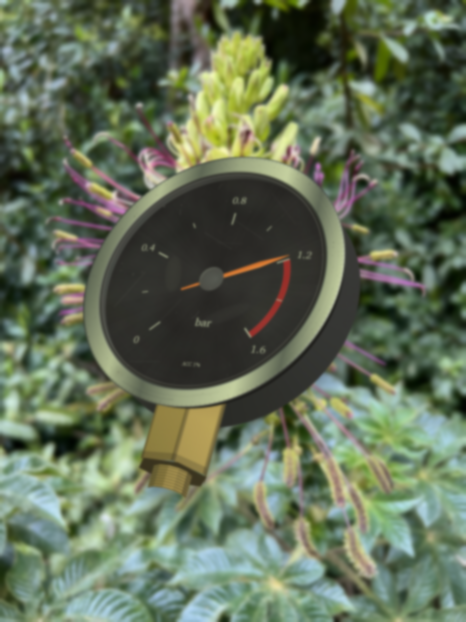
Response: 1.2 bar
